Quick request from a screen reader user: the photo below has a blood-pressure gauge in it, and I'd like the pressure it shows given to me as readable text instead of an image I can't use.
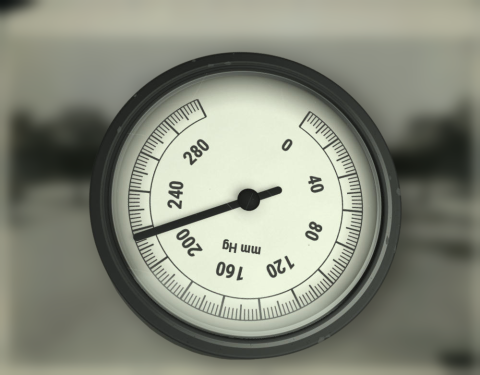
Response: 216 mmHg
